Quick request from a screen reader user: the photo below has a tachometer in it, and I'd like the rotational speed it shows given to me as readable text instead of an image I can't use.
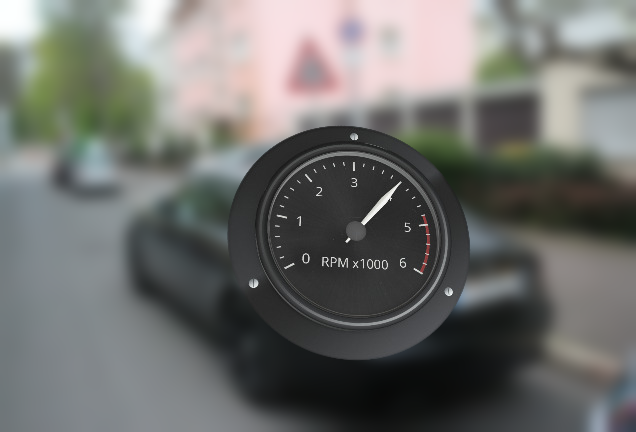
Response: 4000 rpm
